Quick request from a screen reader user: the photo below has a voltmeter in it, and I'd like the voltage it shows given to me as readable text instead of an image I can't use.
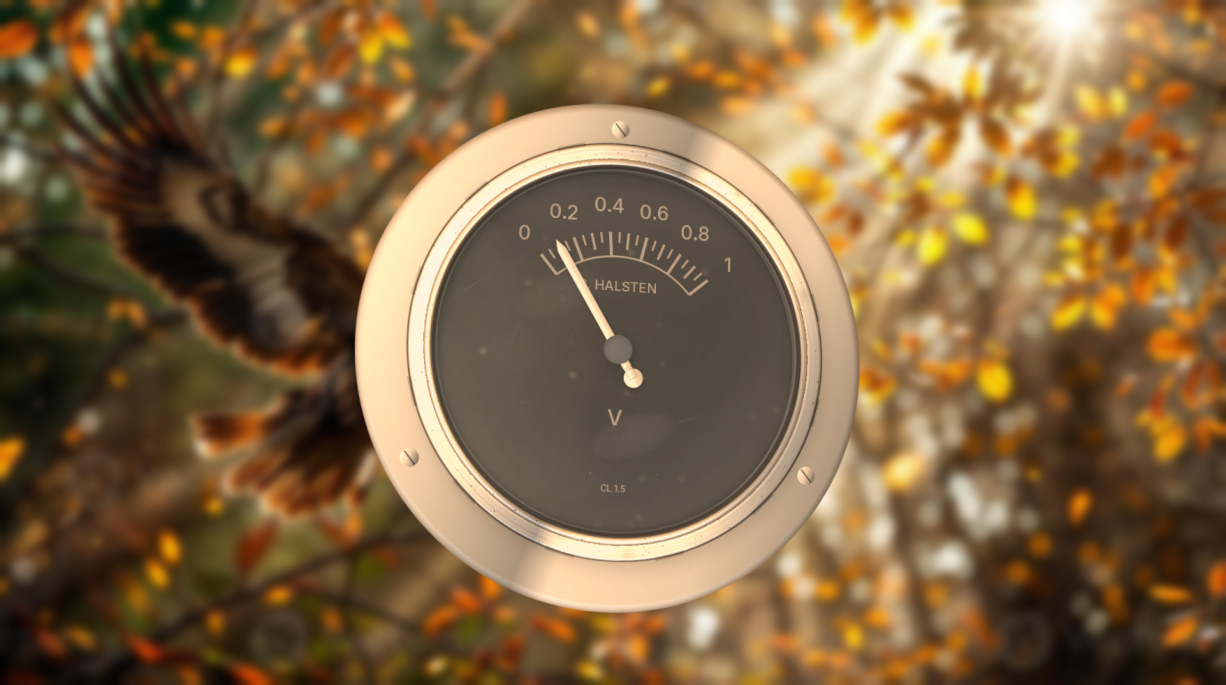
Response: 0.1 V
